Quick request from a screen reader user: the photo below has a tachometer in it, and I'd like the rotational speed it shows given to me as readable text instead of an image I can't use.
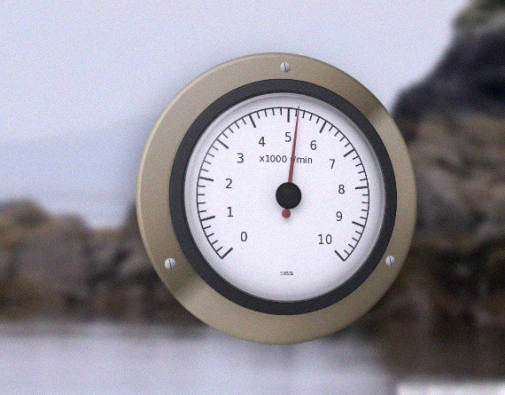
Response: 5200 rpm
